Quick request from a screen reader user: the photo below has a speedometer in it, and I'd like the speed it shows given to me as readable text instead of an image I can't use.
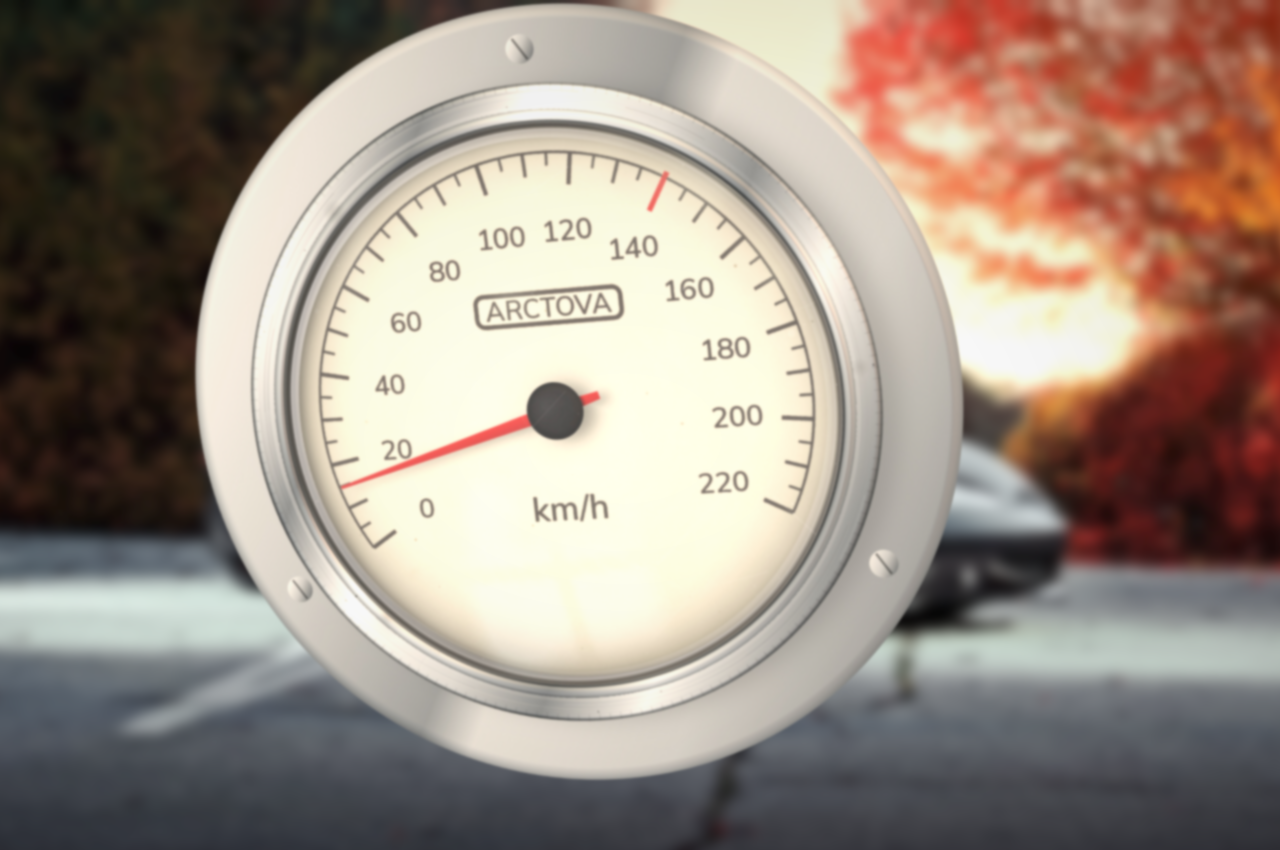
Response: 15 km/h
